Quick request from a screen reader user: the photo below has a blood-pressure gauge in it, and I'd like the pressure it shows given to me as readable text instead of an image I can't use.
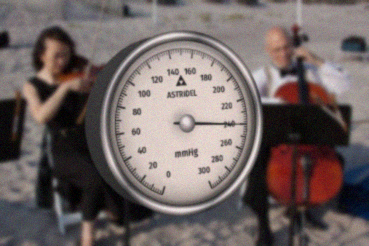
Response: 240 mmHg
